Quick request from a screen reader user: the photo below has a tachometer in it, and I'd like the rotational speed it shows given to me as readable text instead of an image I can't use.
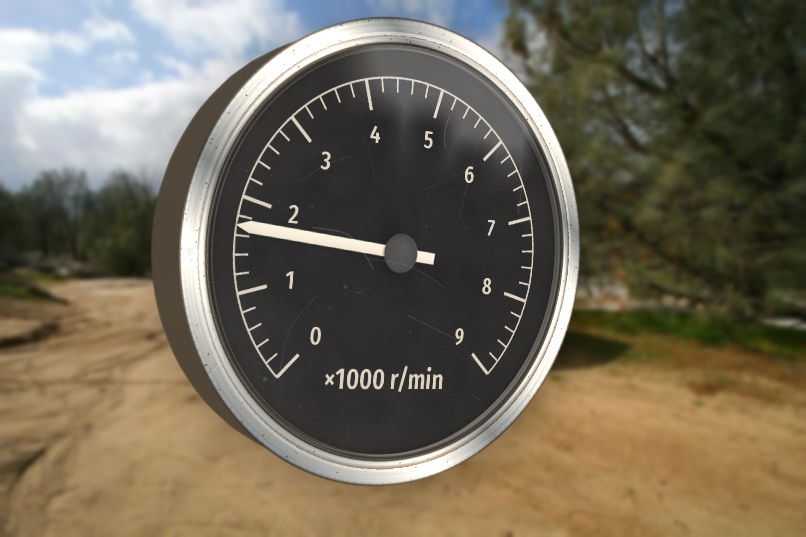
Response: 1700 rpm
